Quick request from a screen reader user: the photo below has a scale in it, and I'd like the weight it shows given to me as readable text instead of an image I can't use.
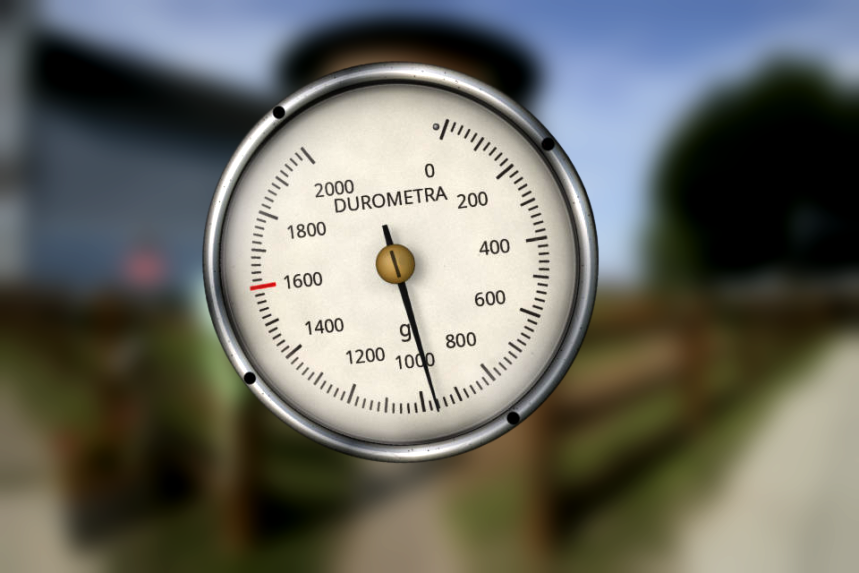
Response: 960 g
